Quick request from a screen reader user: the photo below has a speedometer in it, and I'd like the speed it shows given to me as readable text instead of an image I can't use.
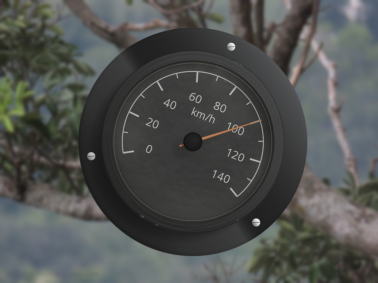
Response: 100 km/h
